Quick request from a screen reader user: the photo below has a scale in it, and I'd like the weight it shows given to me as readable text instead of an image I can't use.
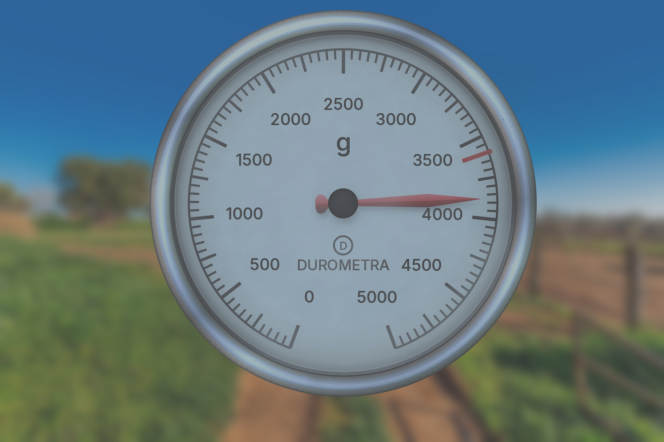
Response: 3875 g
